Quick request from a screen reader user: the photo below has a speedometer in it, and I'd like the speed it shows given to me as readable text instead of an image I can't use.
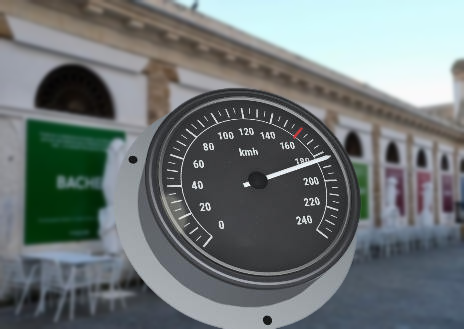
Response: 185 km/h
